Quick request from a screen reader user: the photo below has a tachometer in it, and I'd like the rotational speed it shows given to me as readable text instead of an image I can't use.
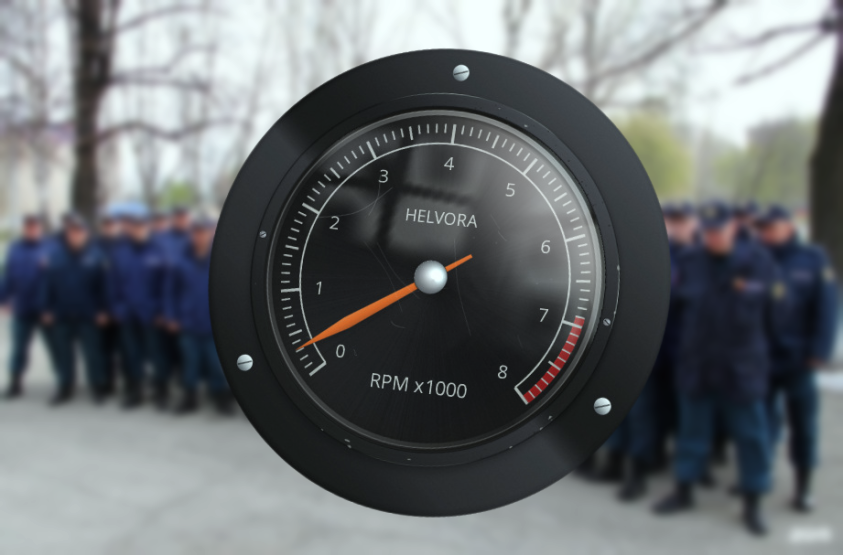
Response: 300 rpm
